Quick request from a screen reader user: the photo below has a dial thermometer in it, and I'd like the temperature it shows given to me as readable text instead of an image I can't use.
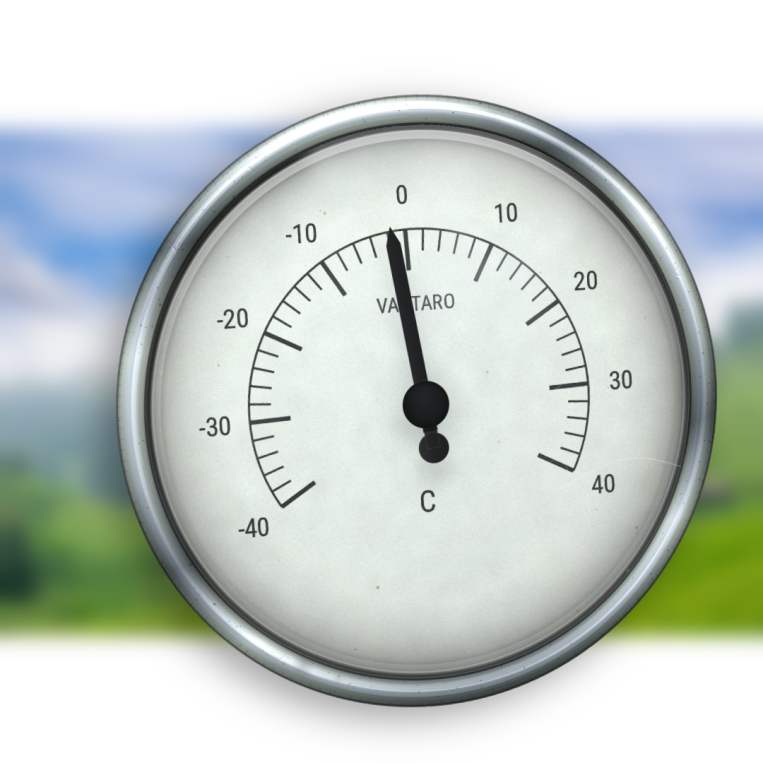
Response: -2 °C
